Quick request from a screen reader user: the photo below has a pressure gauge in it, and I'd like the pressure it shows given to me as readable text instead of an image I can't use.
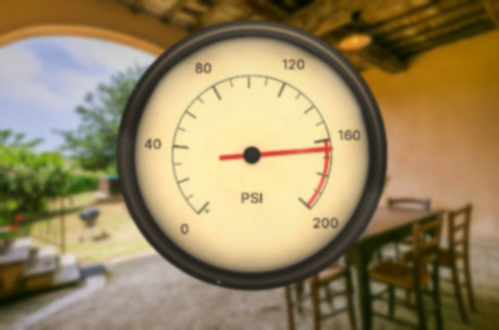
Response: 165 psi
